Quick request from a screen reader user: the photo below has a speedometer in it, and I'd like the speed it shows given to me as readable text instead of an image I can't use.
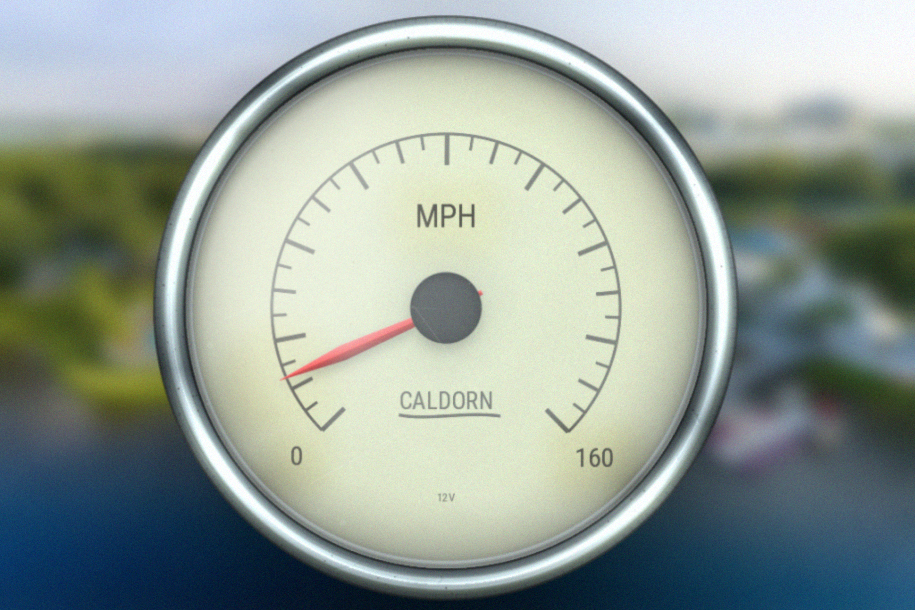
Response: 12.5 mph
